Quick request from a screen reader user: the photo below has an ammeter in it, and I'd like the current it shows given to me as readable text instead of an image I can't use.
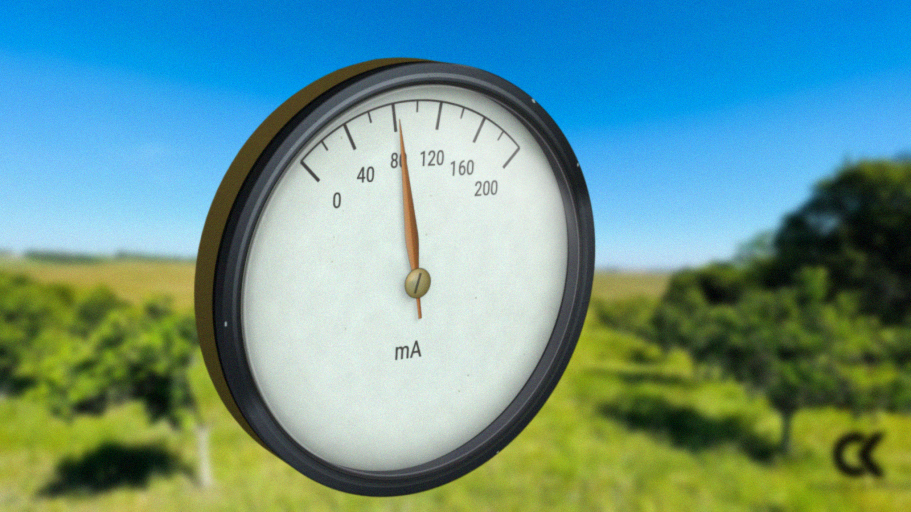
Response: 80 mA
